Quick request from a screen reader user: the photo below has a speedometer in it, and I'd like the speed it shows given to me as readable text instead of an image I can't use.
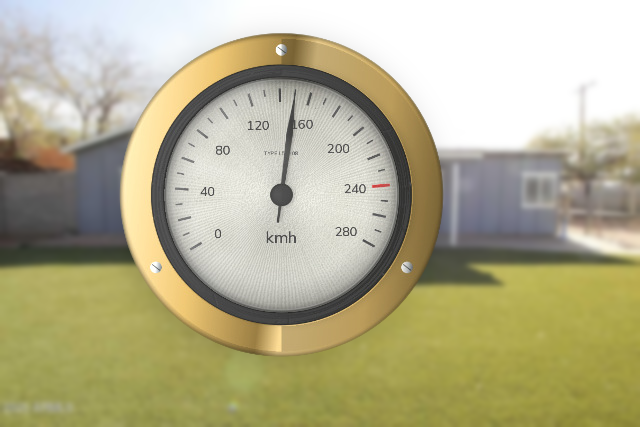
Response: 150 km/h
